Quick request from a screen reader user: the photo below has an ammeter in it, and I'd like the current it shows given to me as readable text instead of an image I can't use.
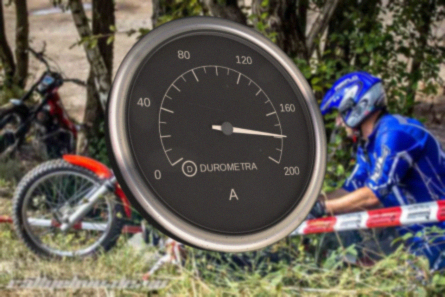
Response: 180 A
